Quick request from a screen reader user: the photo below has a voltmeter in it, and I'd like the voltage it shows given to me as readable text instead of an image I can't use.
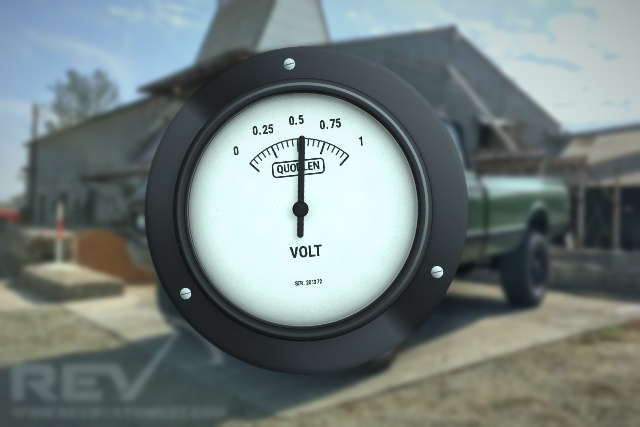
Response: 0.55 V
